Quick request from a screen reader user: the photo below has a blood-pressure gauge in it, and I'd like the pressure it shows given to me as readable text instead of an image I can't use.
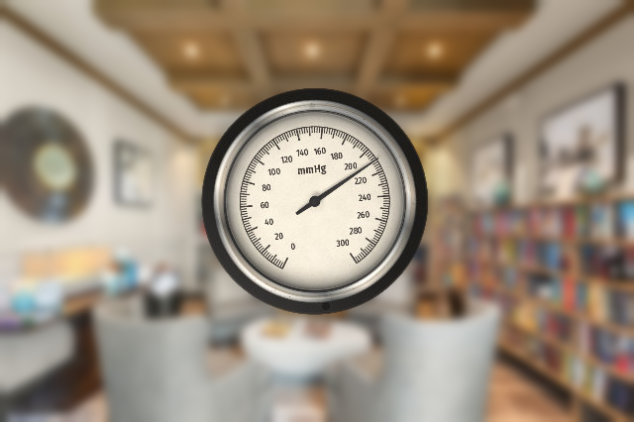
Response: 210 mmHg
